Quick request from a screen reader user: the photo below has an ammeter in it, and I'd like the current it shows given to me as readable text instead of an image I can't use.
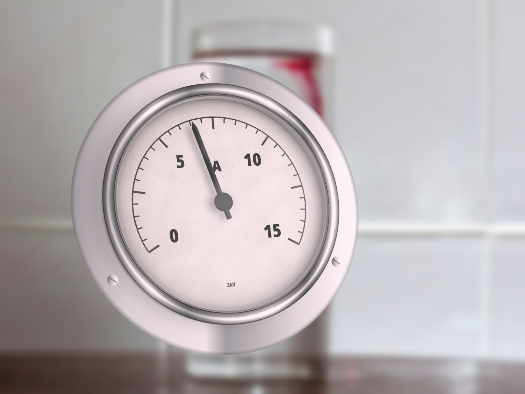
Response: 6.5 A
